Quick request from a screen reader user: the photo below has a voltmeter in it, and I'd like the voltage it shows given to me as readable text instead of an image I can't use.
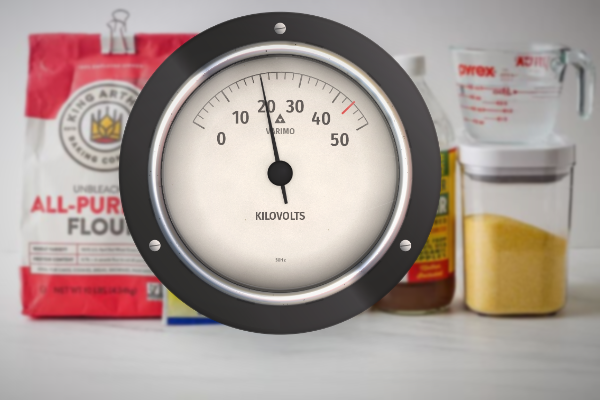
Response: 20 kV
